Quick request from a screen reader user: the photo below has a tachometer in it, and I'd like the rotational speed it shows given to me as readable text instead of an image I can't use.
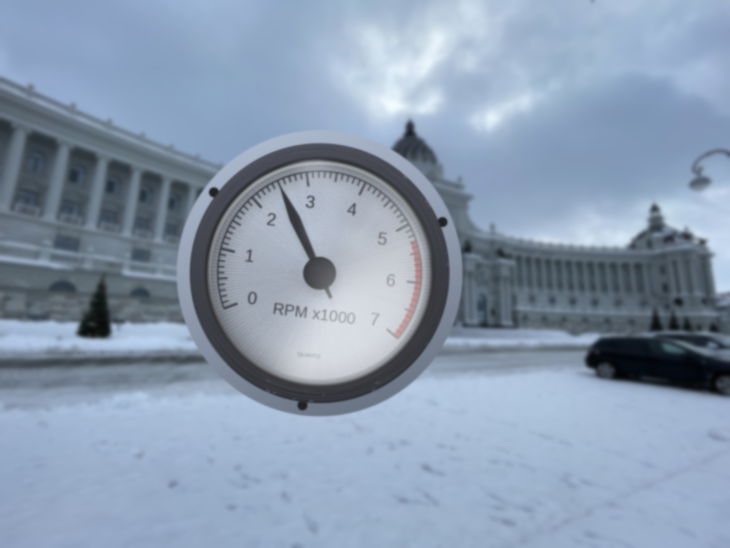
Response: 2500 rpm
